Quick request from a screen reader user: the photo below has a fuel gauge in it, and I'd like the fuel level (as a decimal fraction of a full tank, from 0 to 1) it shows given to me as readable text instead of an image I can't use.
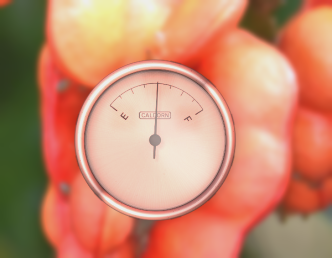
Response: 0.5
